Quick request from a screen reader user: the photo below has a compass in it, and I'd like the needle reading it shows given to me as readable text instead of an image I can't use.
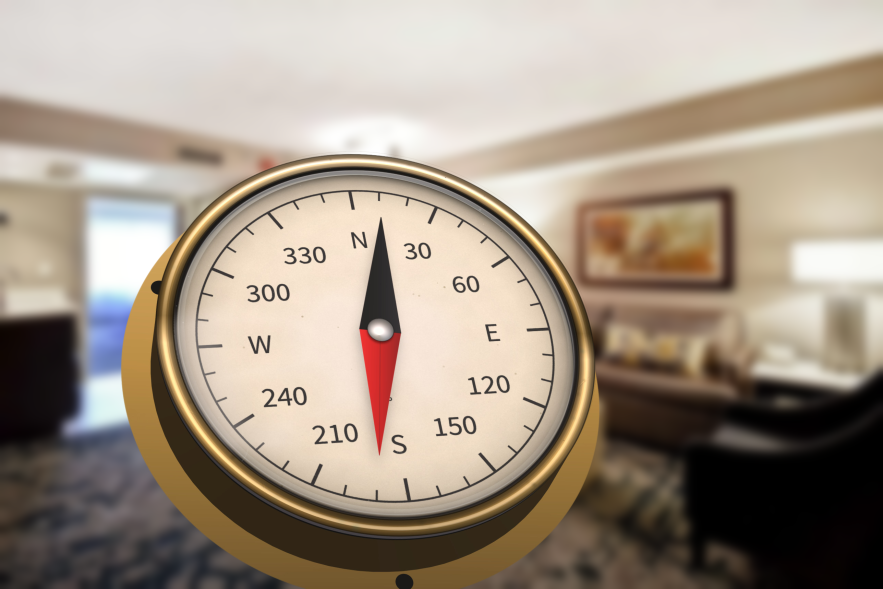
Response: 190 °
